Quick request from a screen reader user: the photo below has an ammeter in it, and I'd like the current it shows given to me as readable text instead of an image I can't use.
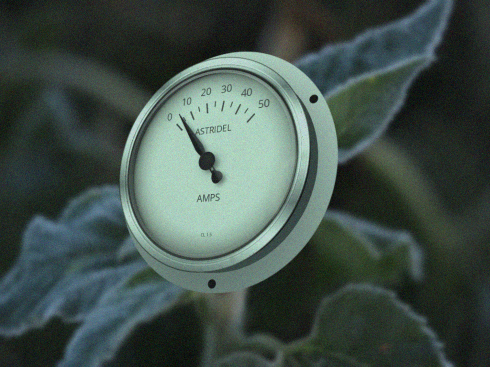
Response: 5 A
